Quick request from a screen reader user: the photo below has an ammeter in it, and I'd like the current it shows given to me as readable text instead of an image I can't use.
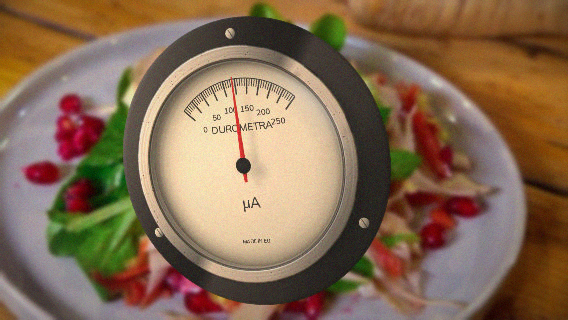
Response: 125 µA
